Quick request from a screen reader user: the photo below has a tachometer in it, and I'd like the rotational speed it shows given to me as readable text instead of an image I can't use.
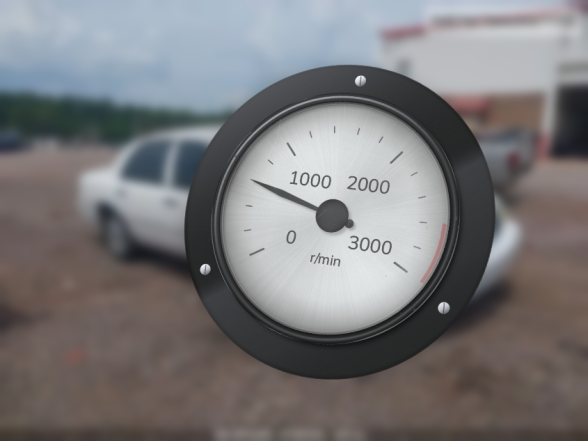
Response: 600 rpm
